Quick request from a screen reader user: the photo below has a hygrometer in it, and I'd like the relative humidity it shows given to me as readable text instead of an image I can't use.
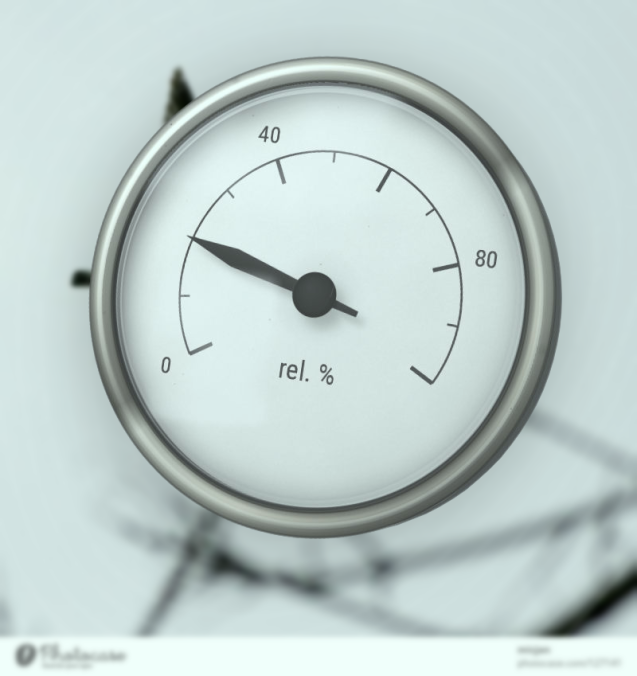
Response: 20 %
